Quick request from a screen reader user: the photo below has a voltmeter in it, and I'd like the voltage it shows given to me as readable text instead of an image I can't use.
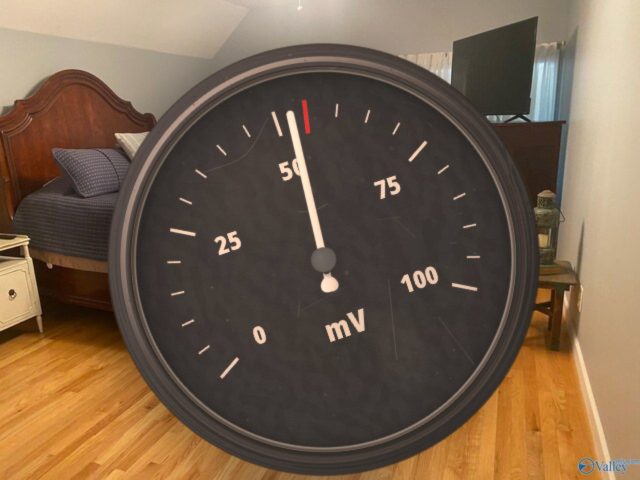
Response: 52.5 mV
